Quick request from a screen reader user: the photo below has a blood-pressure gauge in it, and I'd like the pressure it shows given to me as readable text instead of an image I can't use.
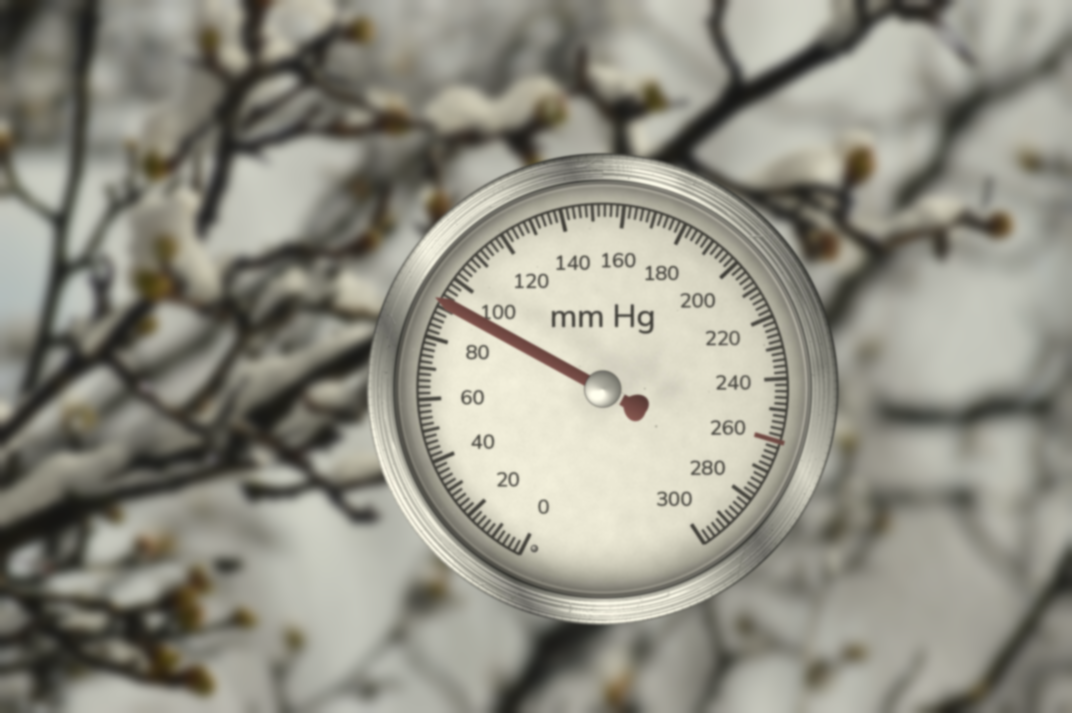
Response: 92 mmHg
